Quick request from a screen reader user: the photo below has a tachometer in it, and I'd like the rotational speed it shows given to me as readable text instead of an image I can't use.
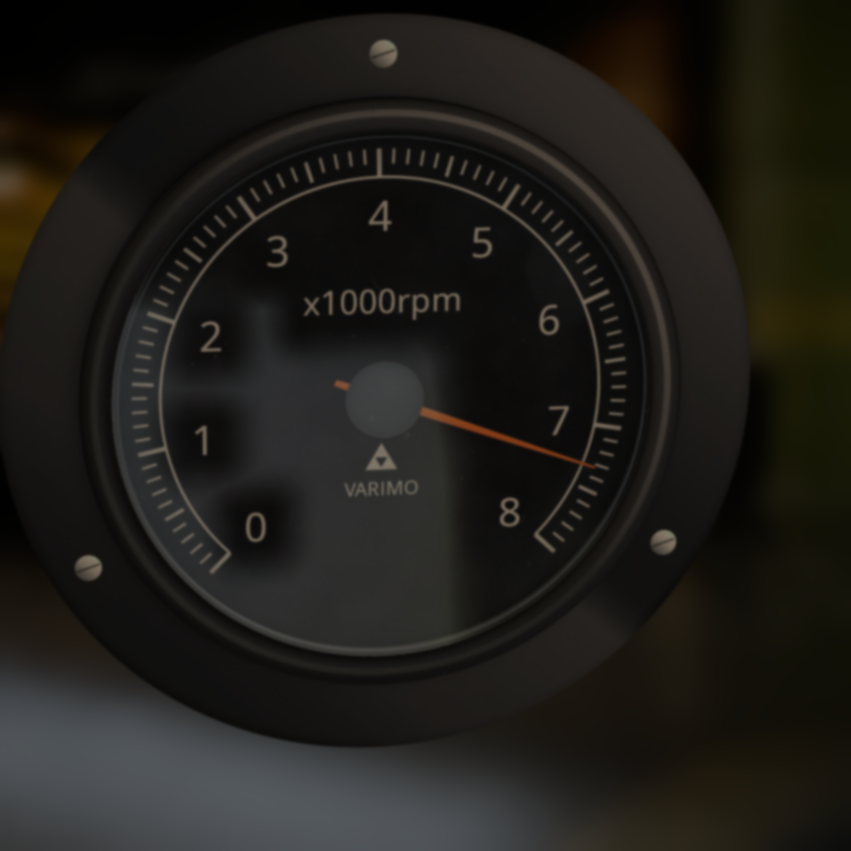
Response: 7300 rpm
